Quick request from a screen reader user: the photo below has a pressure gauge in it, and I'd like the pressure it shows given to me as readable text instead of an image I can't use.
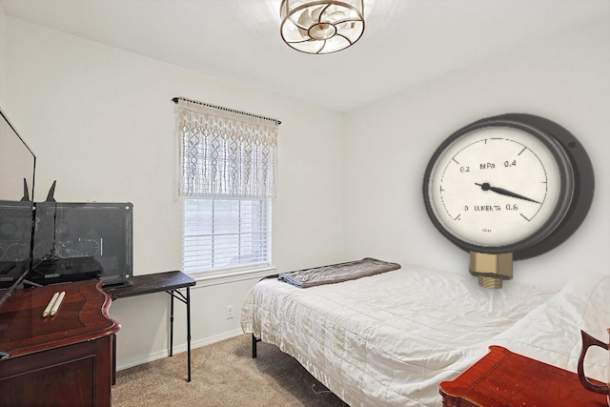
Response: 0.55 MPa
